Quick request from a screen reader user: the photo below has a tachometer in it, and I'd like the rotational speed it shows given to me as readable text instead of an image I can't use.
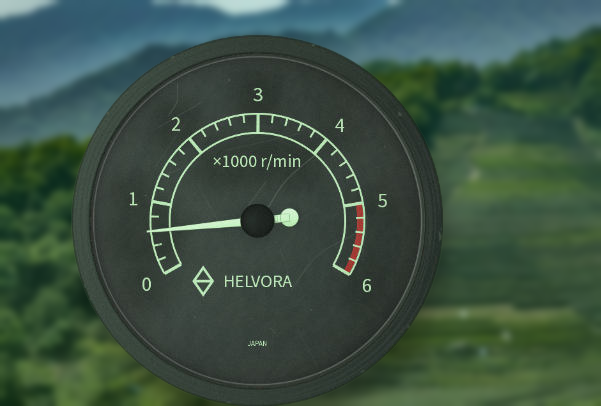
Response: 600 rpm
